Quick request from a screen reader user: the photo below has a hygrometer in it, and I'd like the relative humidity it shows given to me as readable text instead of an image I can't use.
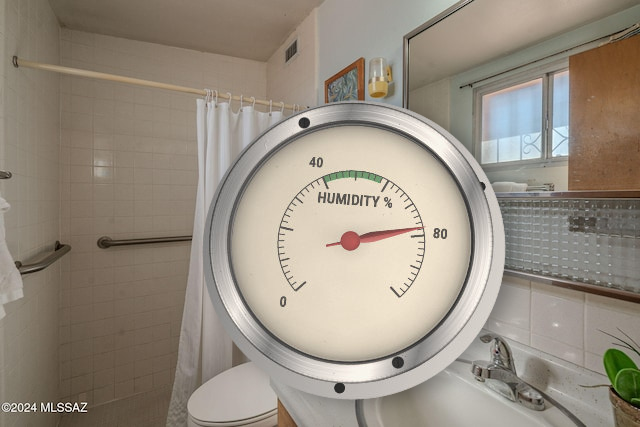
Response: 78 %
